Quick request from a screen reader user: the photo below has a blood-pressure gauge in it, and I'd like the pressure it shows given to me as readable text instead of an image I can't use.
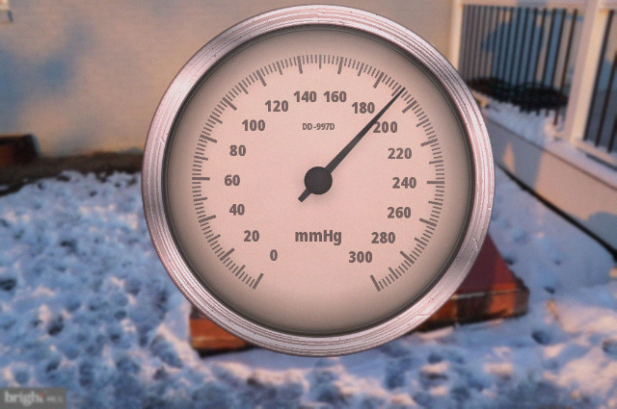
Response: 192 mmHg
